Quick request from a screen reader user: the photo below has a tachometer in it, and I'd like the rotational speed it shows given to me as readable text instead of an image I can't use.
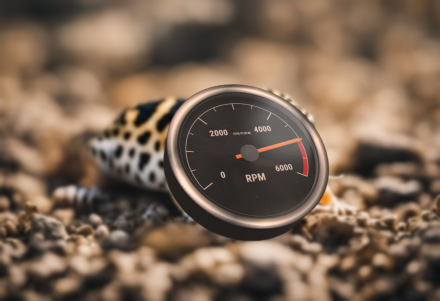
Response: 5000 rpm
